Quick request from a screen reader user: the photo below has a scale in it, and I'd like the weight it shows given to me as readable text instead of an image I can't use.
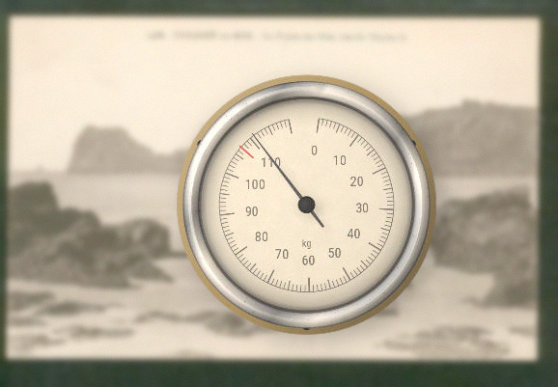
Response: 111 kg
